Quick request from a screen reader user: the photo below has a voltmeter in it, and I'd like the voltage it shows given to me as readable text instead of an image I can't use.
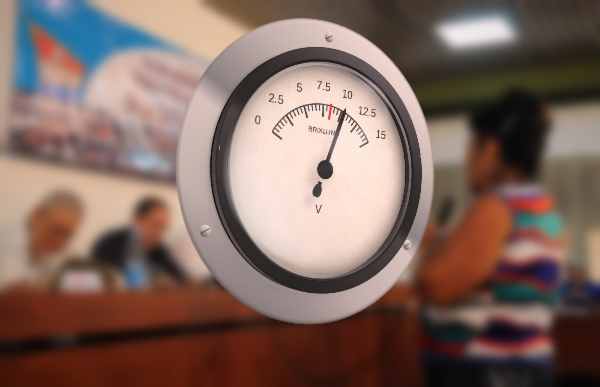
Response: 10 V
